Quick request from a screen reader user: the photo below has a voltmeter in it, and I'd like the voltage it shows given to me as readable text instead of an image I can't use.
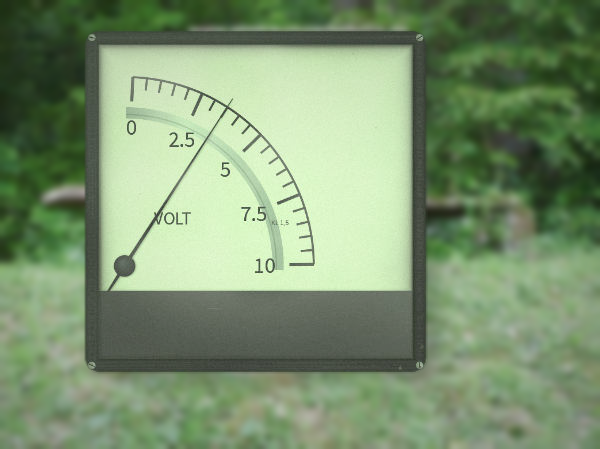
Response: 3.5 V
